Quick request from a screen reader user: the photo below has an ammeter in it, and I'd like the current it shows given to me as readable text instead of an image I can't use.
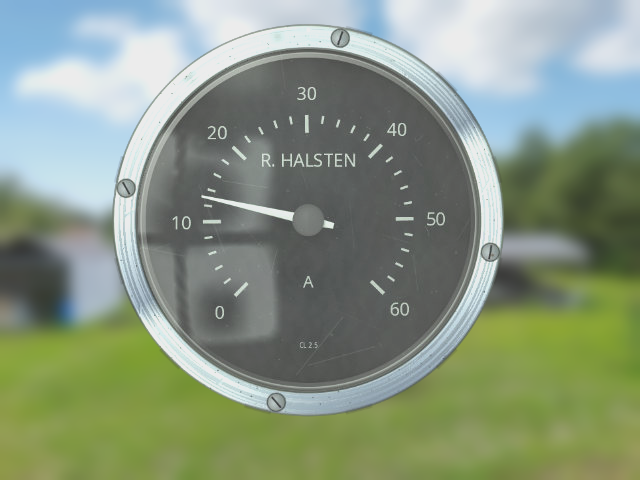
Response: 13 A
